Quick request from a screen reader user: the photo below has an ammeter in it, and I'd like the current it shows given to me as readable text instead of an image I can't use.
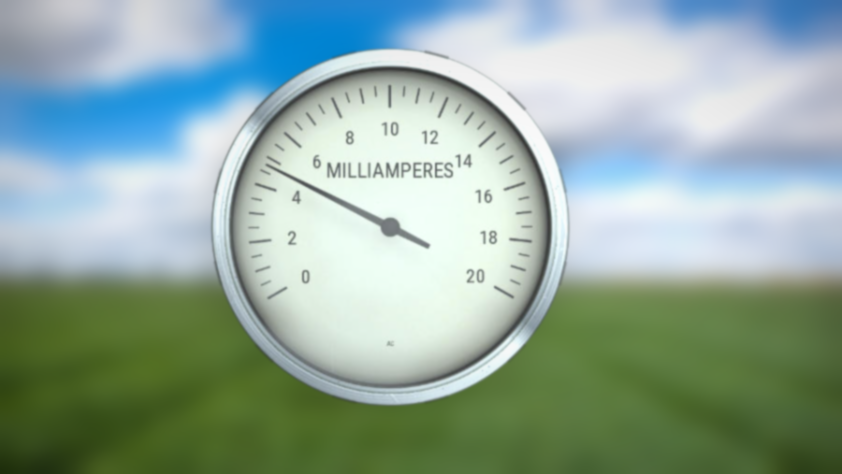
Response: 4.75 mA
